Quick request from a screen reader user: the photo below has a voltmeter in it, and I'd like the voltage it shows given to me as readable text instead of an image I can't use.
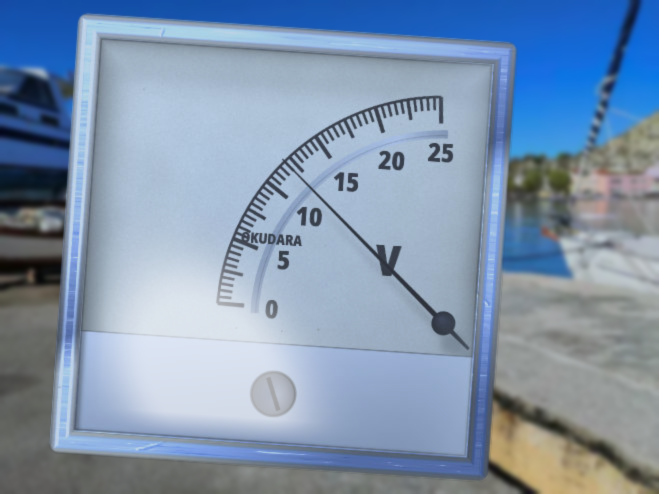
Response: 12 V
